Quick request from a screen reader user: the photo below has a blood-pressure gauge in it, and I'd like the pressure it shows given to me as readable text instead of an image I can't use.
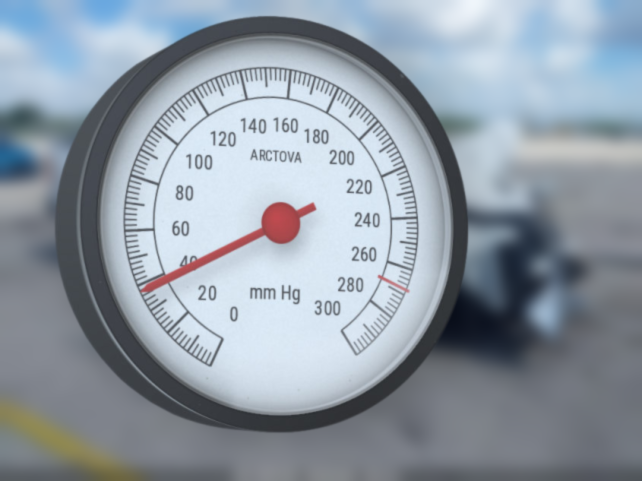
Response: 38 mmHg
